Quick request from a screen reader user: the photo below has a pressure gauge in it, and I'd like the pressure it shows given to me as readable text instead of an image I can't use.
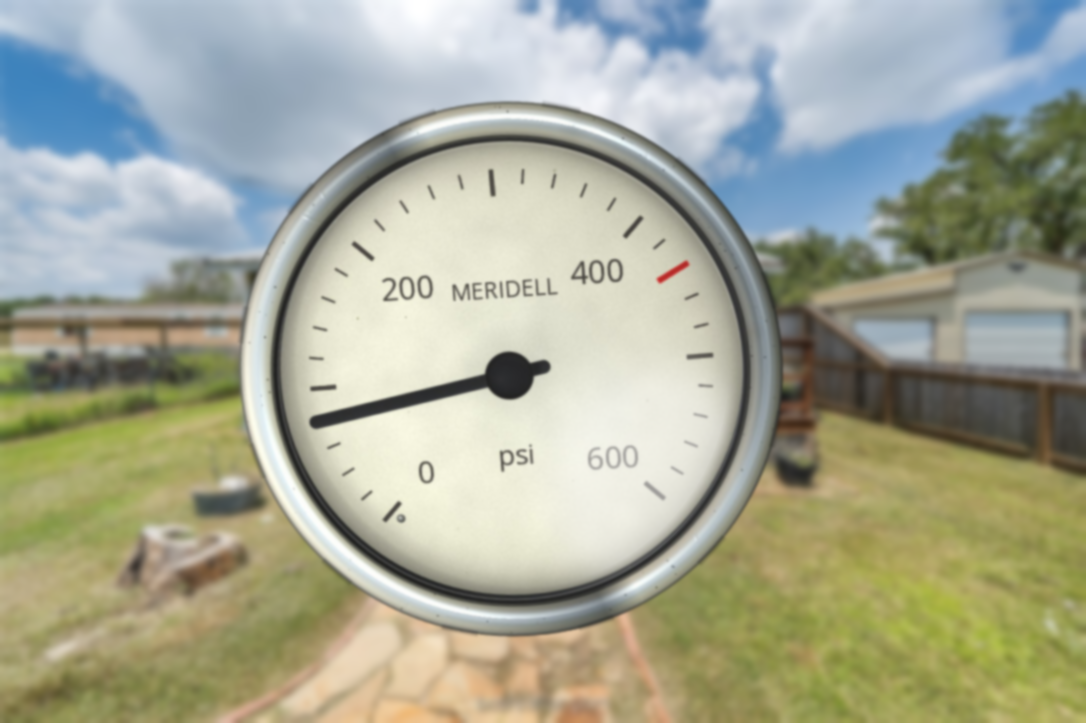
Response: 80 psi
